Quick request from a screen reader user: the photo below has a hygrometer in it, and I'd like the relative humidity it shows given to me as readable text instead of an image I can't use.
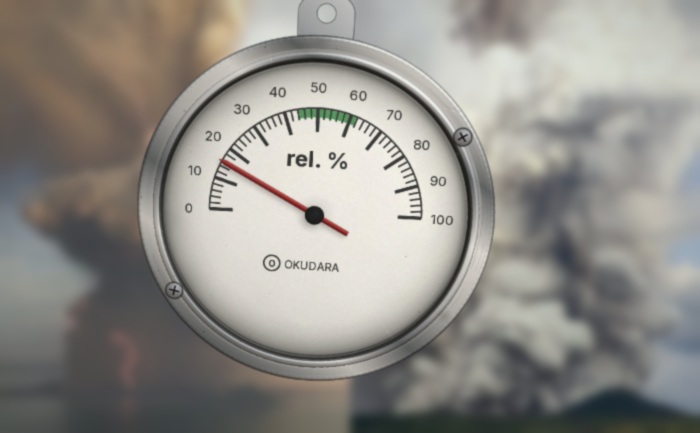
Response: 16 %
